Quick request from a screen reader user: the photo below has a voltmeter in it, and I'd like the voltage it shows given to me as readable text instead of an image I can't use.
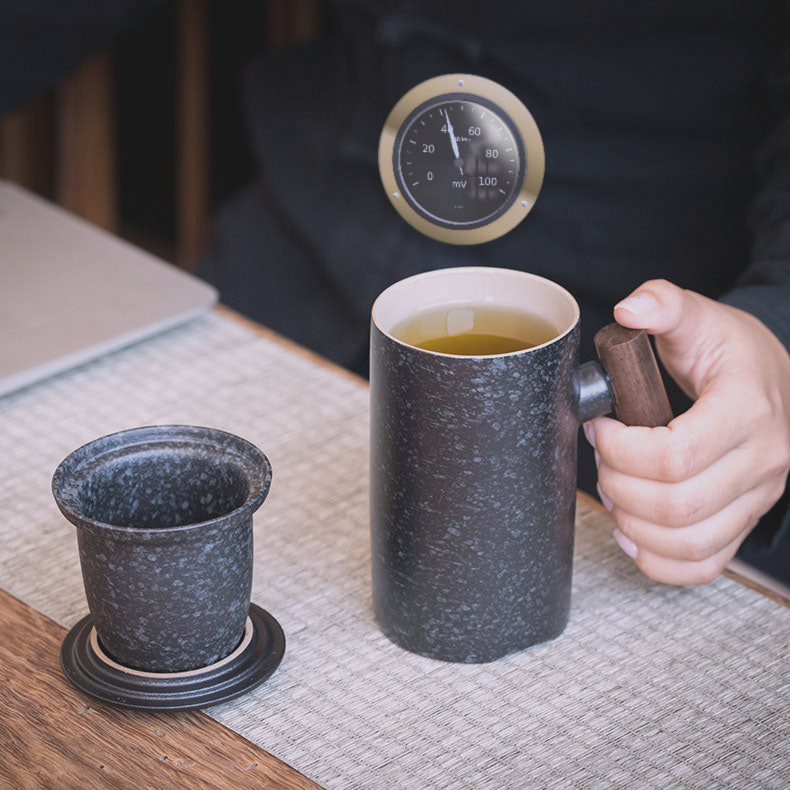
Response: 42.5 mV
